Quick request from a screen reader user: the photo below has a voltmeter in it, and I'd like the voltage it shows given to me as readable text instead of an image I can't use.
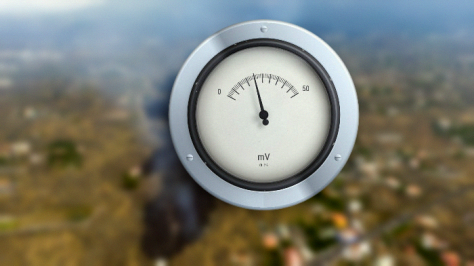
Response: 20 mV
